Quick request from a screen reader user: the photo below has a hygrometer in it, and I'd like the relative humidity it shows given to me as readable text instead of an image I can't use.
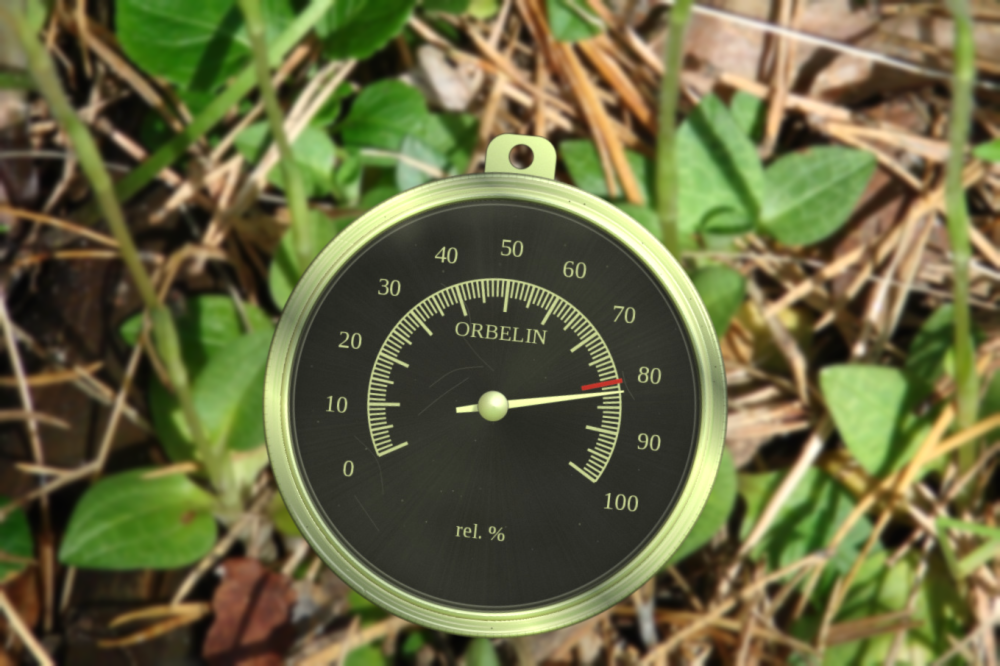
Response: 82 %
